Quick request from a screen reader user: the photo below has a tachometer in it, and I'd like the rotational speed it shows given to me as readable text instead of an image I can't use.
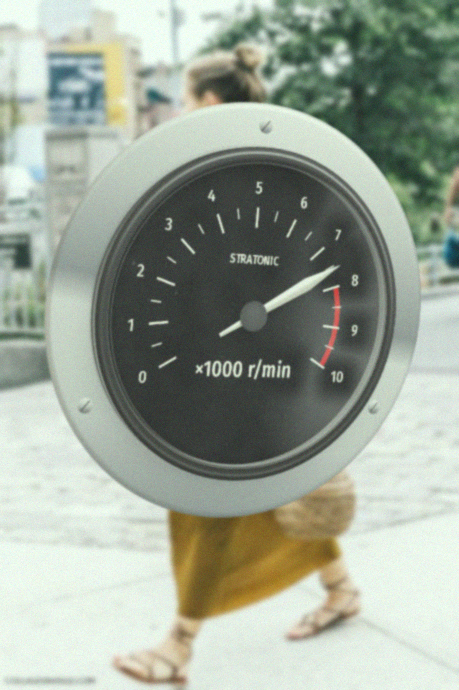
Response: 7500 rpm
